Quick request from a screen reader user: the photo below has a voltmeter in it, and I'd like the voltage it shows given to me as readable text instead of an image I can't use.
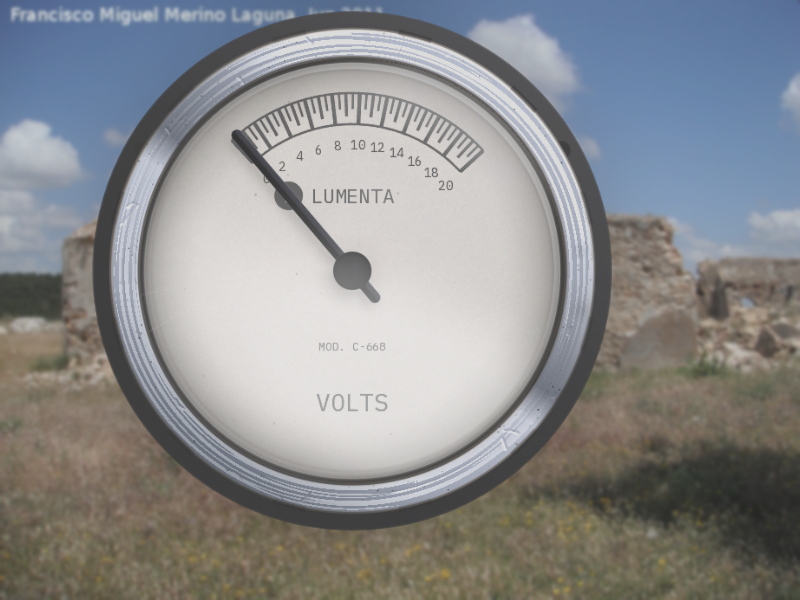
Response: 0.5 V
